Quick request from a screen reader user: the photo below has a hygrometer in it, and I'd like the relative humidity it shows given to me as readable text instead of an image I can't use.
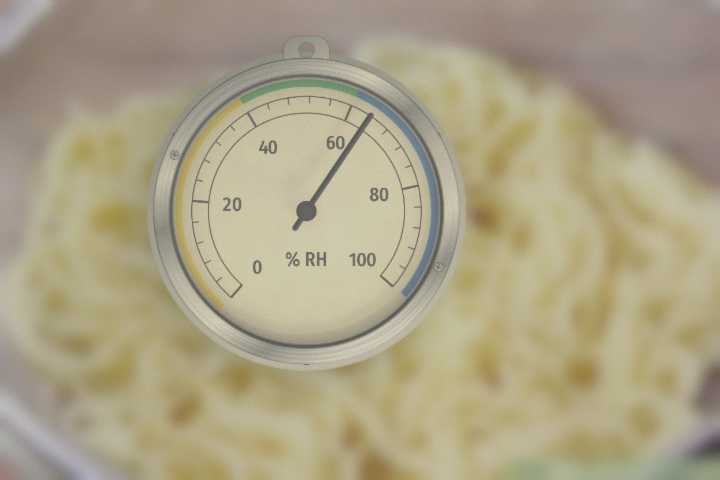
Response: 64 %
